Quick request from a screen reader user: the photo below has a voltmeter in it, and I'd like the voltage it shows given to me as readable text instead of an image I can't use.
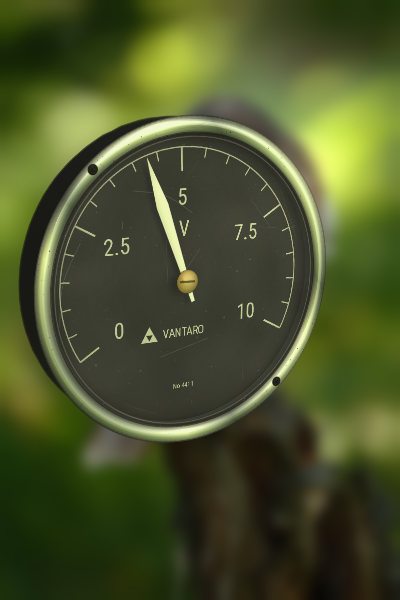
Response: 4.25 V
